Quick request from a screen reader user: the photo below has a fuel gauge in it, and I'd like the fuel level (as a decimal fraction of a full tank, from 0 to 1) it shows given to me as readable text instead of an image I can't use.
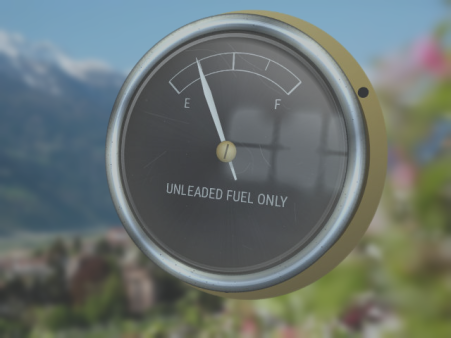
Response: 0.25
